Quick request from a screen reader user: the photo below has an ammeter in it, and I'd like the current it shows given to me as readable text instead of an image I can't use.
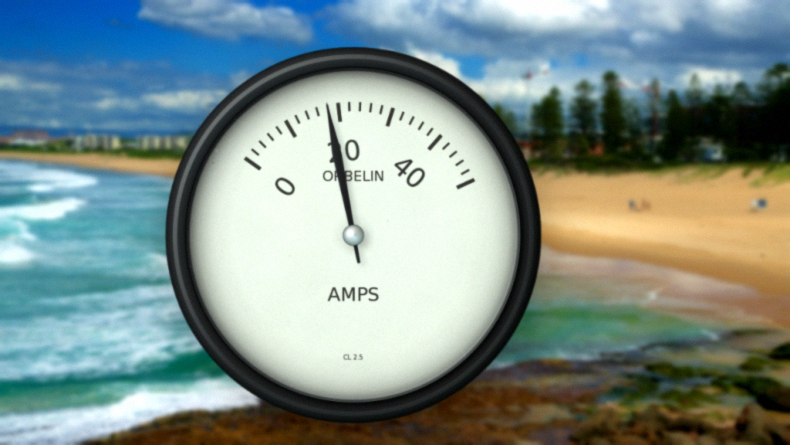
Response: 18 A
